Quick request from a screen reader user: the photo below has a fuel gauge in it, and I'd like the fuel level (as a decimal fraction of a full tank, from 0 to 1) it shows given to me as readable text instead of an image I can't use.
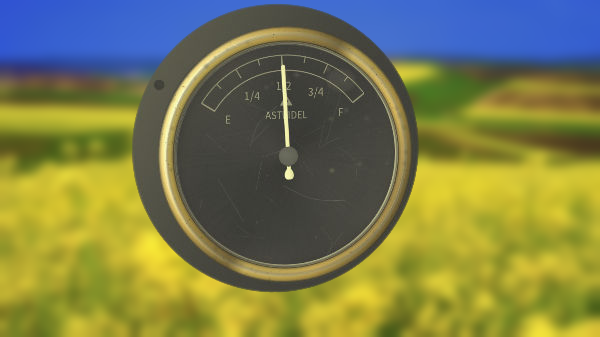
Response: 0.5
